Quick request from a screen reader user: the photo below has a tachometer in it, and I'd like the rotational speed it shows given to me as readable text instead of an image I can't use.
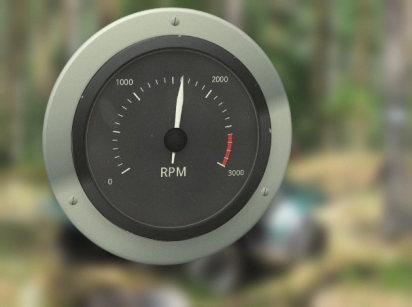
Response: 1600 rpm
